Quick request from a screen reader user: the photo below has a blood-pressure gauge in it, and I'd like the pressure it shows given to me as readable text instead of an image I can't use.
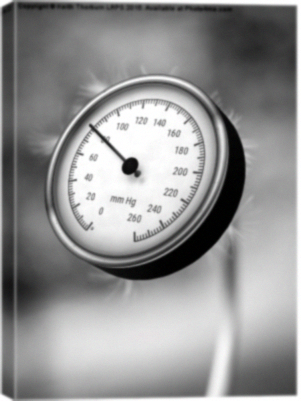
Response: 80 mmHg
